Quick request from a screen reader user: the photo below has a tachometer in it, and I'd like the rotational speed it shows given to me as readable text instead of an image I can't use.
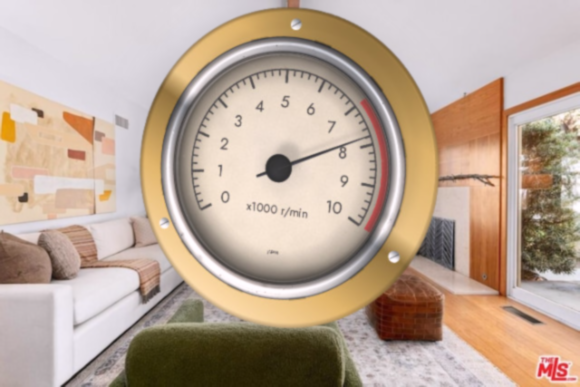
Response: 7800 rpm
